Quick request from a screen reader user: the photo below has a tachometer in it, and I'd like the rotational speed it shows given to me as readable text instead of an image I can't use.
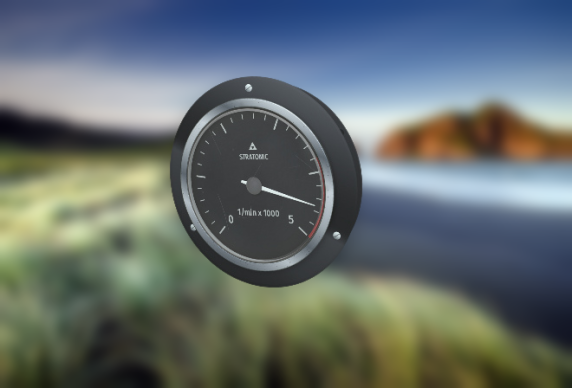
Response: 4500 rpm
